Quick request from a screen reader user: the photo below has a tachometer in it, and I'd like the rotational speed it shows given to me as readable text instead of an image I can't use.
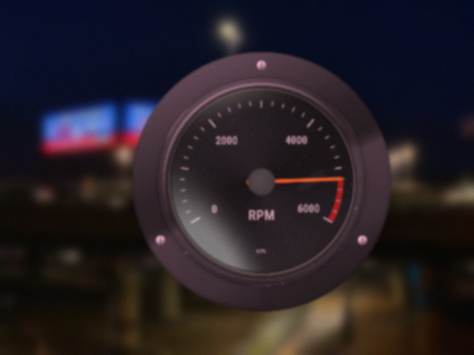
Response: 5200 rpm
